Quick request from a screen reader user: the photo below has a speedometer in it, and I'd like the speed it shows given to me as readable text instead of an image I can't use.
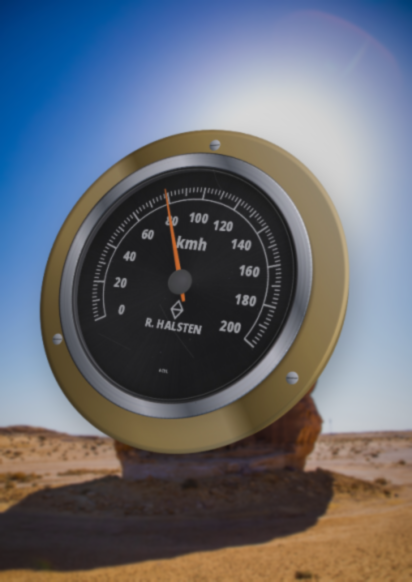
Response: 80 km/h
